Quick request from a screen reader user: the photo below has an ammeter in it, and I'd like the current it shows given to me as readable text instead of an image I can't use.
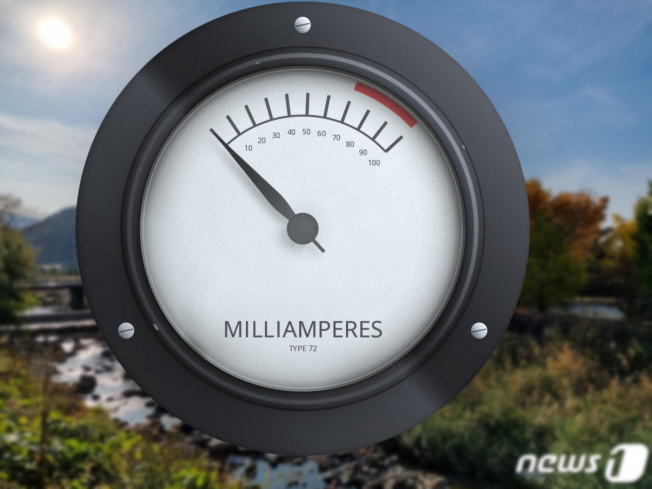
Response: 0 mA
